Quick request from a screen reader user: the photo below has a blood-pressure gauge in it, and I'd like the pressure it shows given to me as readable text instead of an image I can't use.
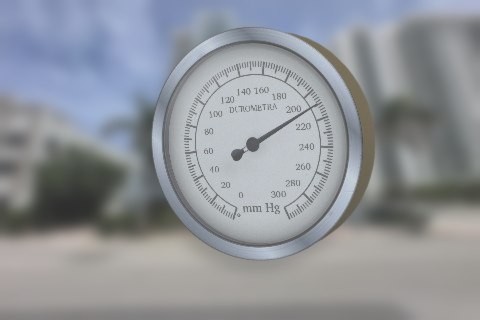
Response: 210 mmHg
